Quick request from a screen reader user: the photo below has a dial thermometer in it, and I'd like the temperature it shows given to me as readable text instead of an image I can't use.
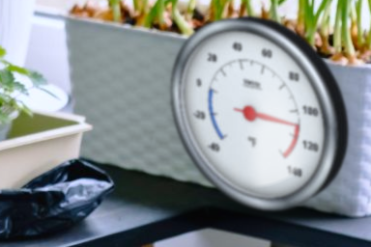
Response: 110 °F
